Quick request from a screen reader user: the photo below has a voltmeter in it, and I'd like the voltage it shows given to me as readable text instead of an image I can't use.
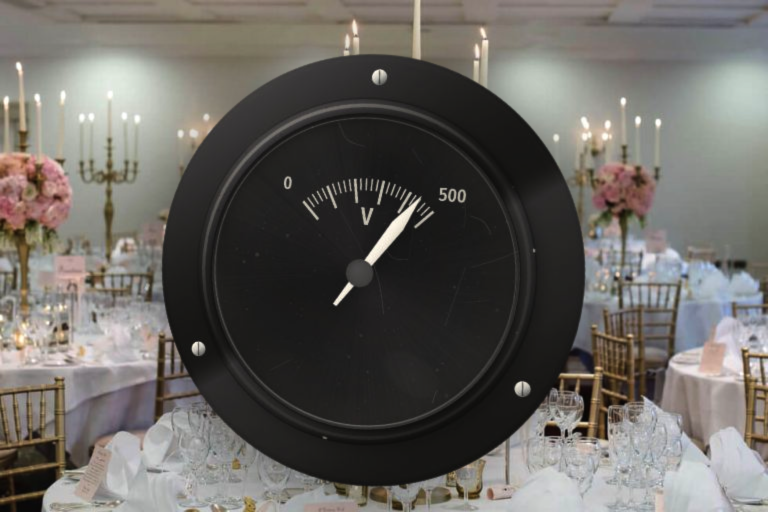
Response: 440 V
